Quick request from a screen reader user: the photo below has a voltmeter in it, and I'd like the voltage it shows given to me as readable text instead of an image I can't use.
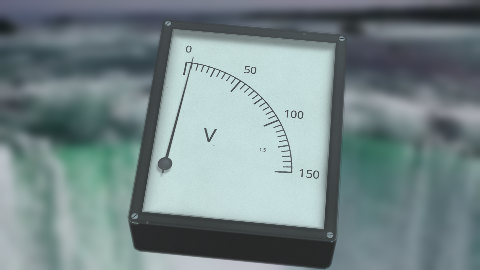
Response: 5 V
